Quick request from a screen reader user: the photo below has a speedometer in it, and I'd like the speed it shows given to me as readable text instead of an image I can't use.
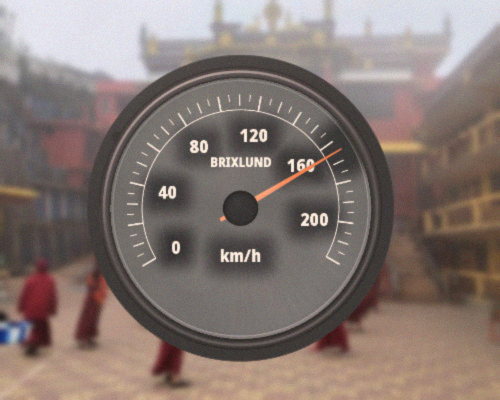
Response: 165 km/h
